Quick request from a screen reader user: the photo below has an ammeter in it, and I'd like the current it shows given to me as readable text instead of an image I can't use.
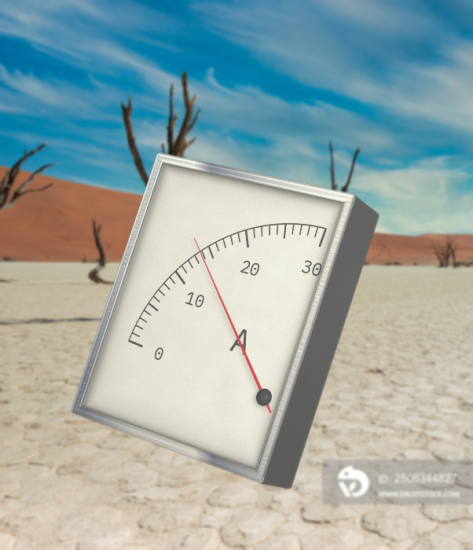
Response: 14 A
